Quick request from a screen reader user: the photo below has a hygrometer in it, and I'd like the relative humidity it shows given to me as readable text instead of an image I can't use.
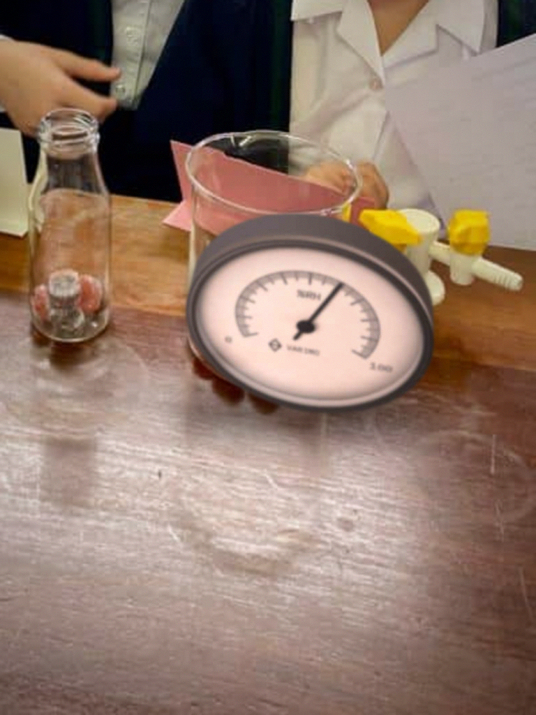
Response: 60 %
